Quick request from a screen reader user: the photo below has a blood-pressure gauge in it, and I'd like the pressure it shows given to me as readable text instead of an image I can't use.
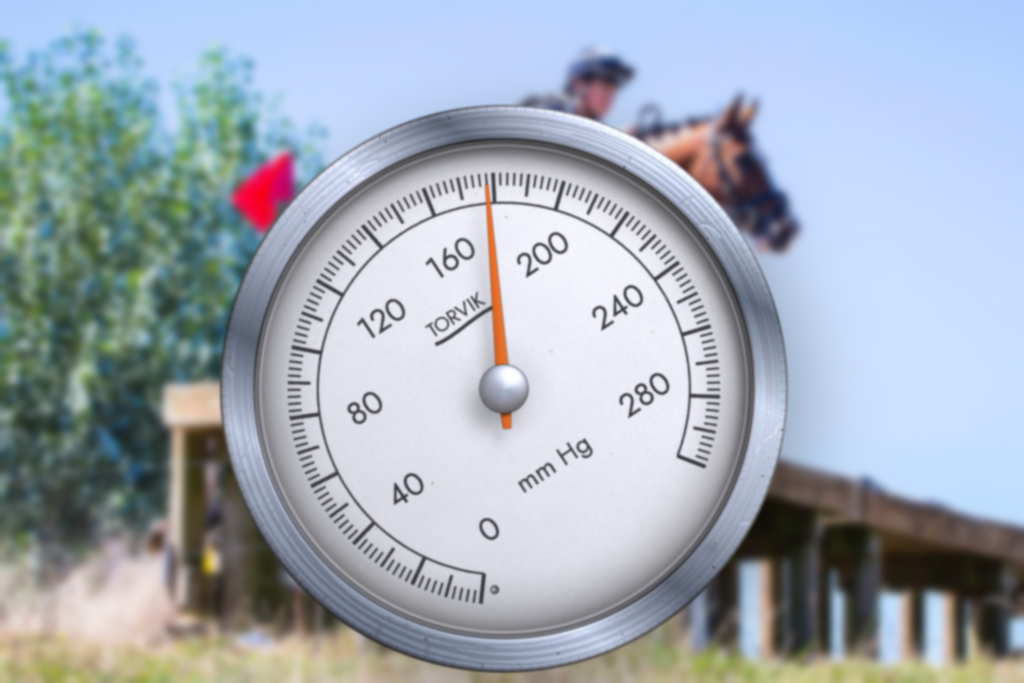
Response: 178 mmHg
